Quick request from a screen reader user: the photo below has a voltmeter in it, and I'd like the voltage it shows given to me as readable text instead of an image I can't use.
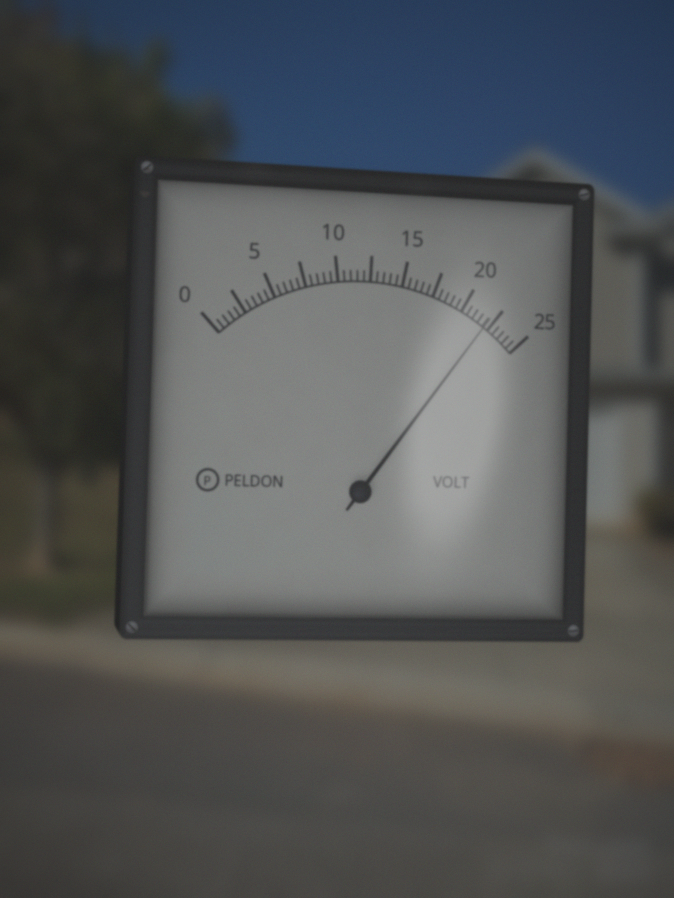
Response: 22 V
